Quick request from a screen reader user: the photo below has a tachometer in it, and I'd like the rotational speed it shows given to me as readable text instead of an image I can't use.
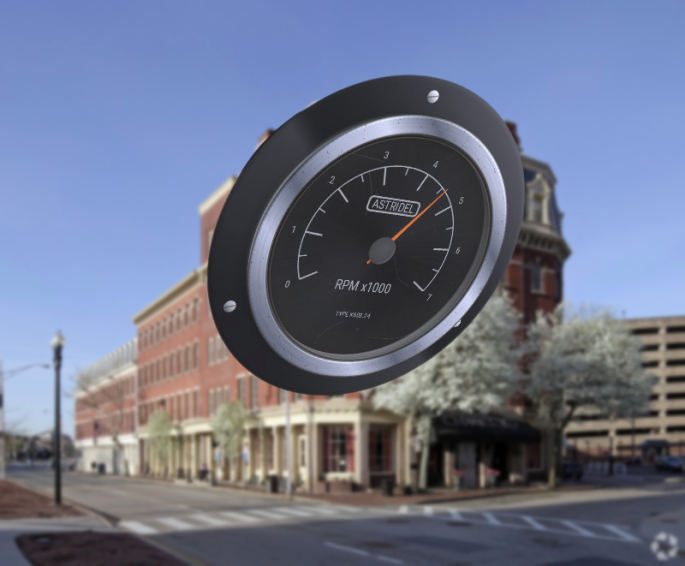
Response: 4500 rpm
